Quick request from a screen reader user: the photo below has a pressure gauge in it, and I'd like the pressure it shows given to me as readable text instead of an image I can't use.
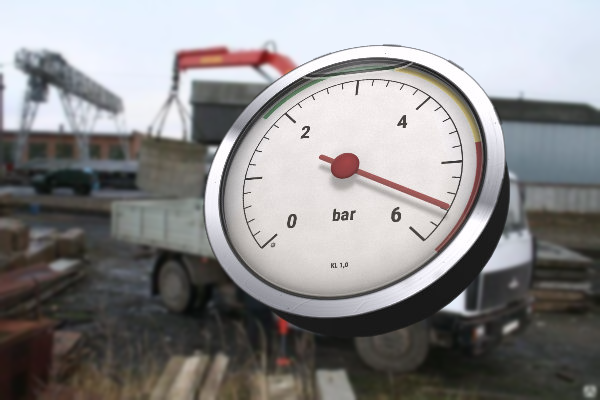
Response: 5.6 bar
